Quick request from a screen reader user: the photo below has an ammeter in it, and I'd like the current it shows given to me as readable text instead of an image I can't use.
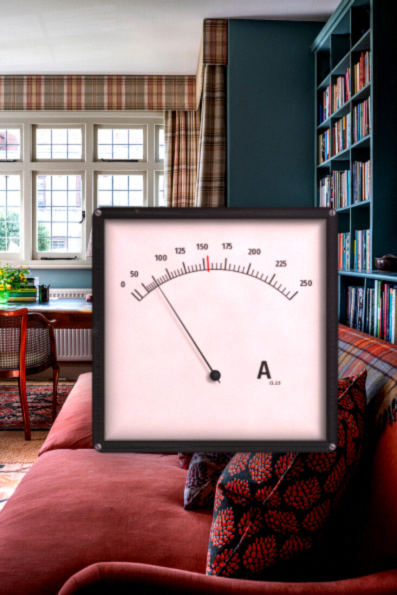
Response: 75 A
